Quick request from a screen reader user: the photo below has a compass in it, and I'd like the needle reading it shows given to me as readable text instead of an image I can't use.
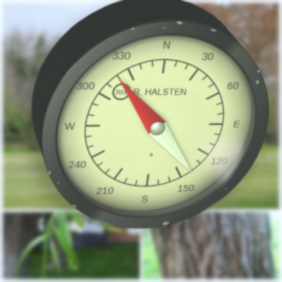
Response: 320 °
